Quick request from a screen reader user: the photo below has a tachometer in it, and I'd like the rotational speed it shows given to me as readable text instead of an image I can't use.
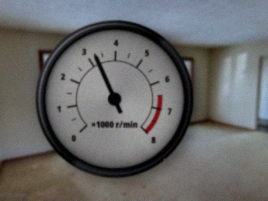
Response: 3250 rpm
